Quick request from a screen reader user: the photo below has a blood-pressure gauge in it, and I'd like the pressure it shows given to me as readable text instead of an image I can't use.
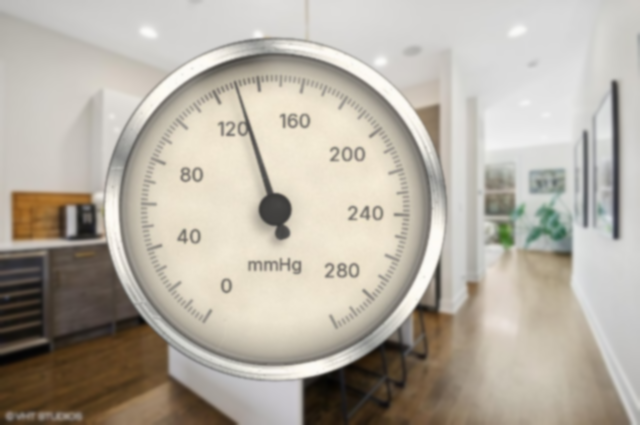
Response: 130 mmHg
